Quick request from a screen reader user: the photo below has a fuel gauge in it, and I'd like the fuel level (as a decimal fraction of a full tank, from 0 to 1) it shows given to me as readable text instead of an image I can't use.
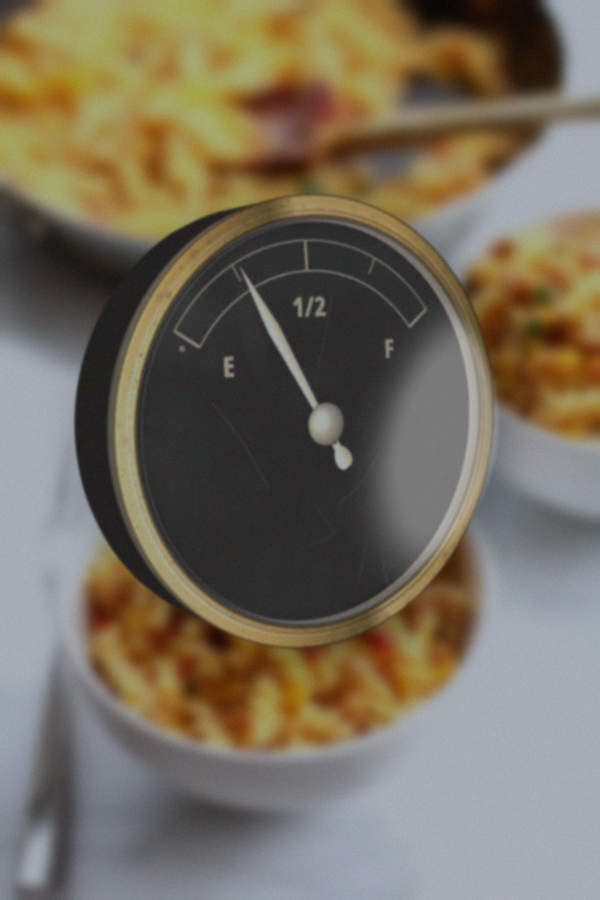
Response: 0.25
